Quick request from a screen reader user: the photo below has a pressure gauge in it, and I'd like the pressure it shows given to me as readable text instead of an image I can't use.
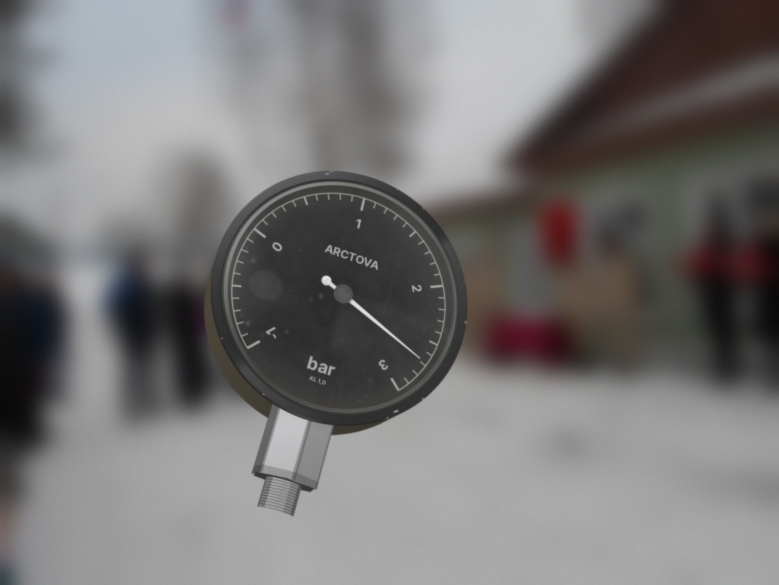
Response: 2.7 bar
